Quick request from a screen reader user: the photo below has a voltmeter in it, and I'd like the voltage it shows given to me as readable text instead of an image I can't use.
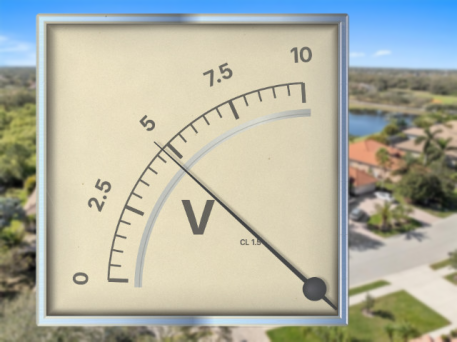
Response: 4.75 V
